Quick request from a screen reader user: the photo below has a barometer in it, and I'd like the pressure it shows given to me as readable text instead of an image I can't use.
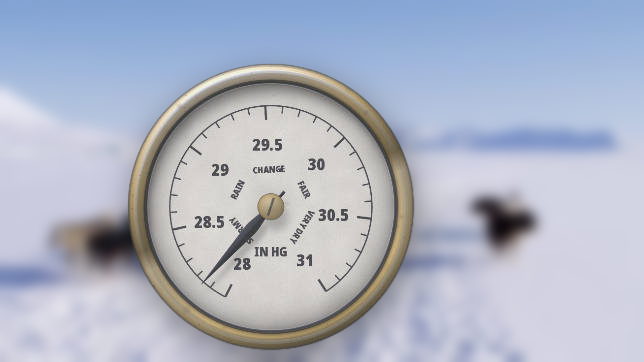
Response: 28.15 inHg
